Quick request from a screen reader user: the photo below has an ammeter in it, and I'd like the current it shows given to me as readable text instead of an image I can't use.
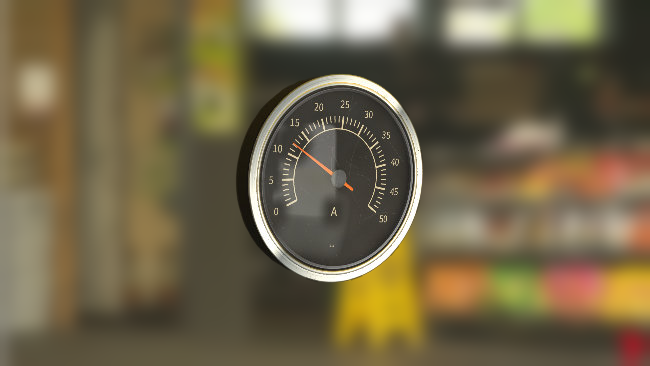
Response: 12 A
